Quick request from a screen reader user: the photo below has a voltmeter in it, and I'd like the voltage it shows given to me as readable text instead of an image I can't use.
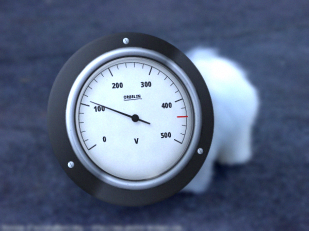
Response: 110 V
